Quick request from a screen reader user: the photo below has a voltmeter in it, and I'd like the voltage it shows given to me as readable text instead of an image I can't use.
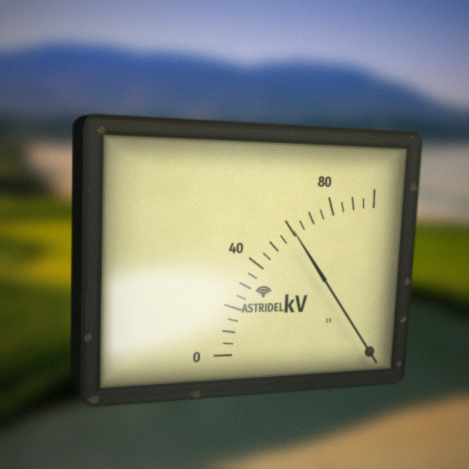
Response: 60 kV
